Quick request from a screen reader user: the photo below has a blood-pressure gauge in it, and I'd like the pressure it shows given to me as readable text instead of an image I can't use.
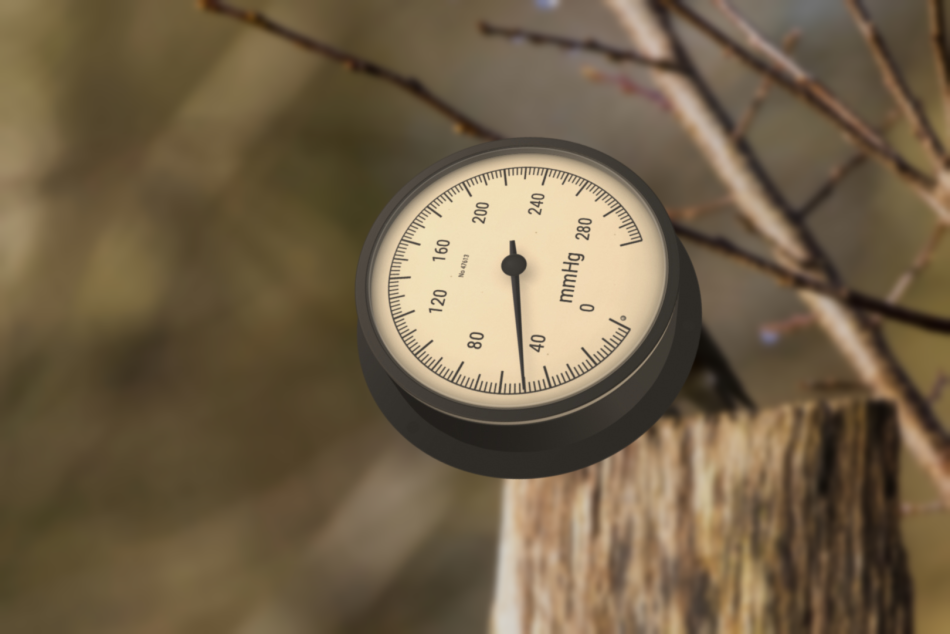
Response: 50 mmHg
